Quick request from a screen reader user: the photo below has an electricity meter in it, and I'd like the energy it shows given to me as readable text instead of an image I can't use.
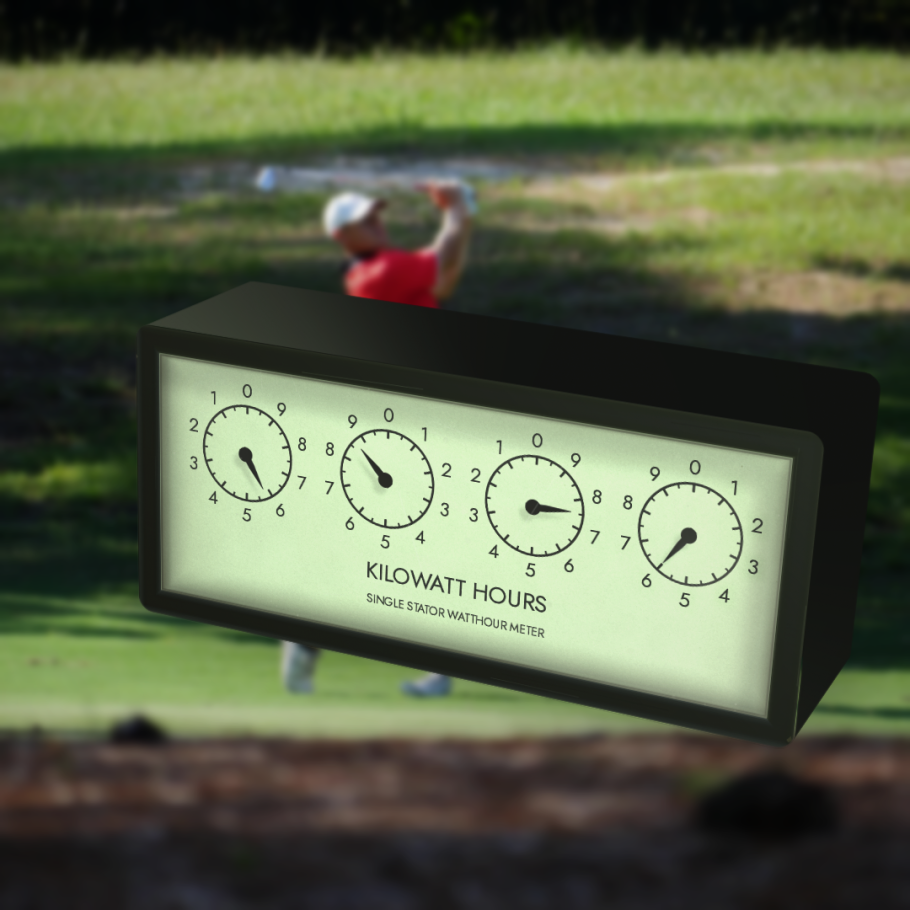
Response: 5876 kWh
